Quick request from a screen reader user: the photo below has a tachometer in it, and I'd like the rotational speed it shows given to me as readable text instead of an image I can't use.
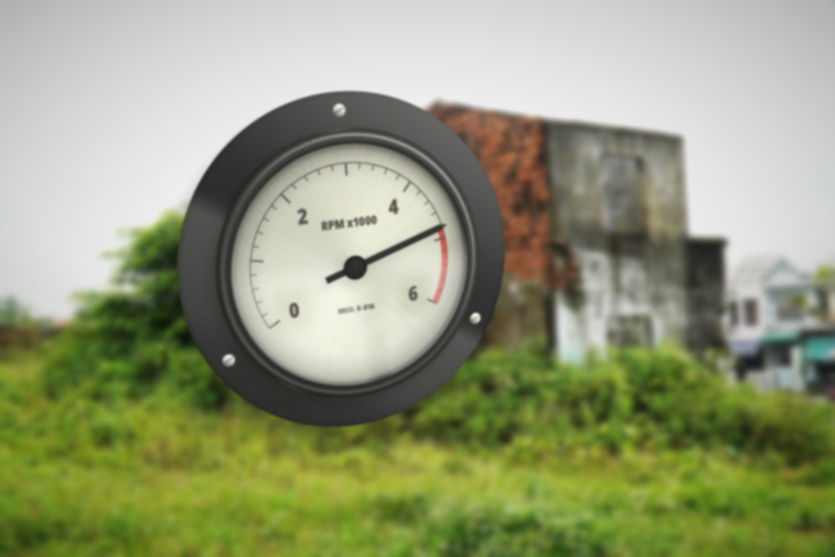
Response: 4800 rpm
